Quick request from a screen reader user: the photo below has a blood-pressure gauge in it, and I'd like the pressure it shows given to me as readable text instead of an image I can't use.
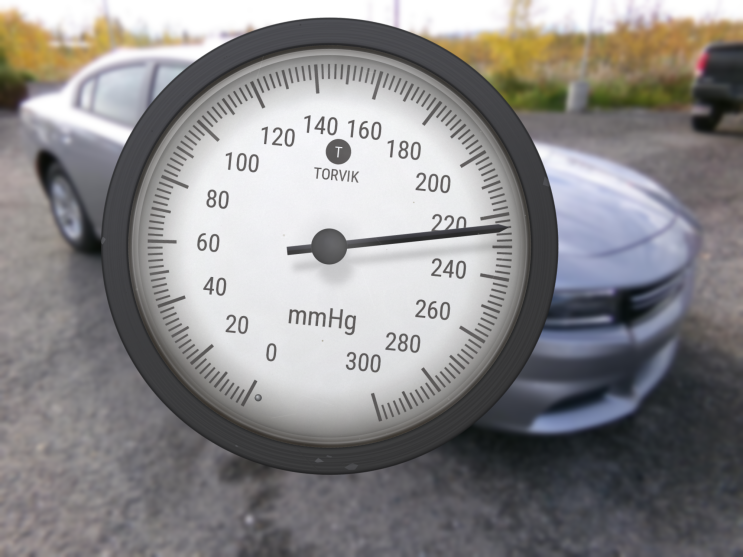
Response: 224 mmHg
